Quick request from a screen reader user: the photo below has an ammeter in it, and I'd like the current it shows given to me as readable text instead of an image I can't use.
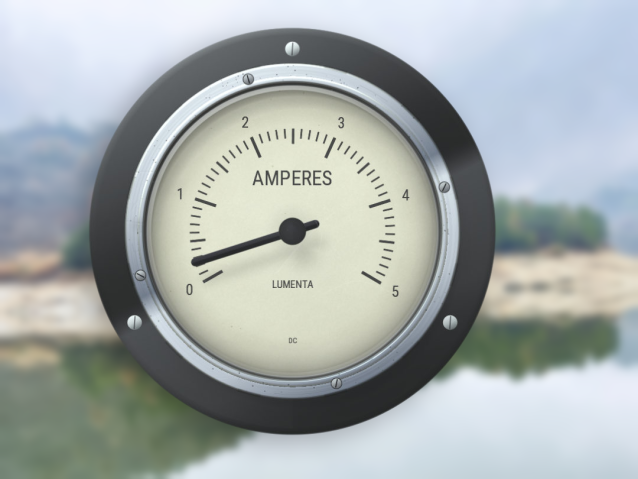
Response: 0.25 A
